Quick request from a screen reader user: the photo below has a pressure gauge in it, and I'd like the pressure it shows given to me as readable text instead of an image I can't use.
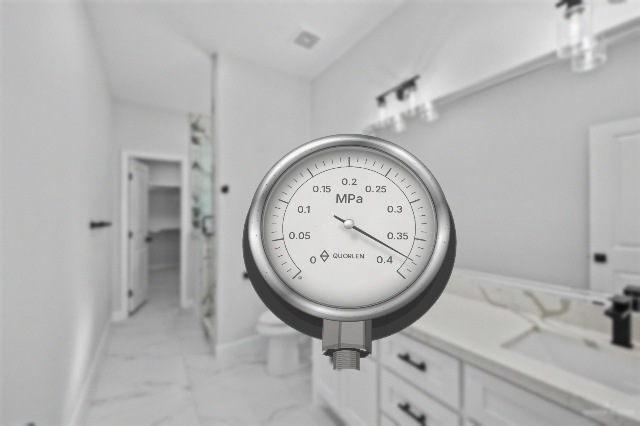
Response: 0.38 MPa
